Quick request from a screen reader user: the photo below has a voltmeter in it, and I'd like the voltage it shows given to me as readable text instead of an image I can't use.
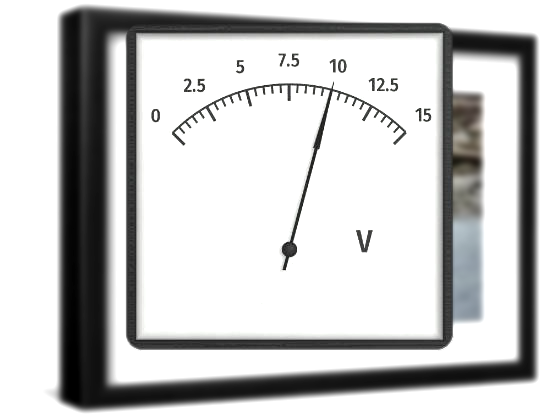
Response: 10 V
